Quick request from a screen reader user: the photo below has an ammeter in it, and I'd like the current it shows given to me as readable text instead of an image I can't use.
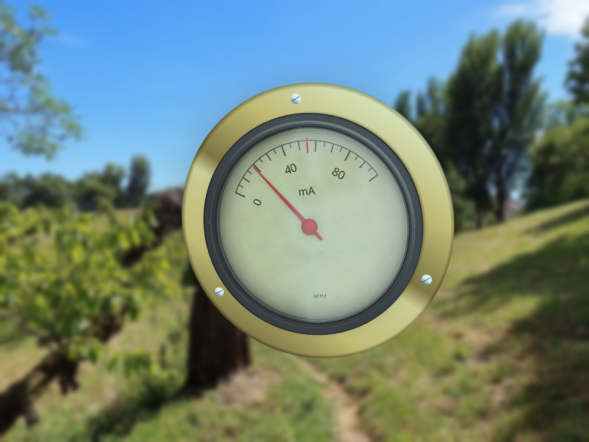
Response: 20 mA
